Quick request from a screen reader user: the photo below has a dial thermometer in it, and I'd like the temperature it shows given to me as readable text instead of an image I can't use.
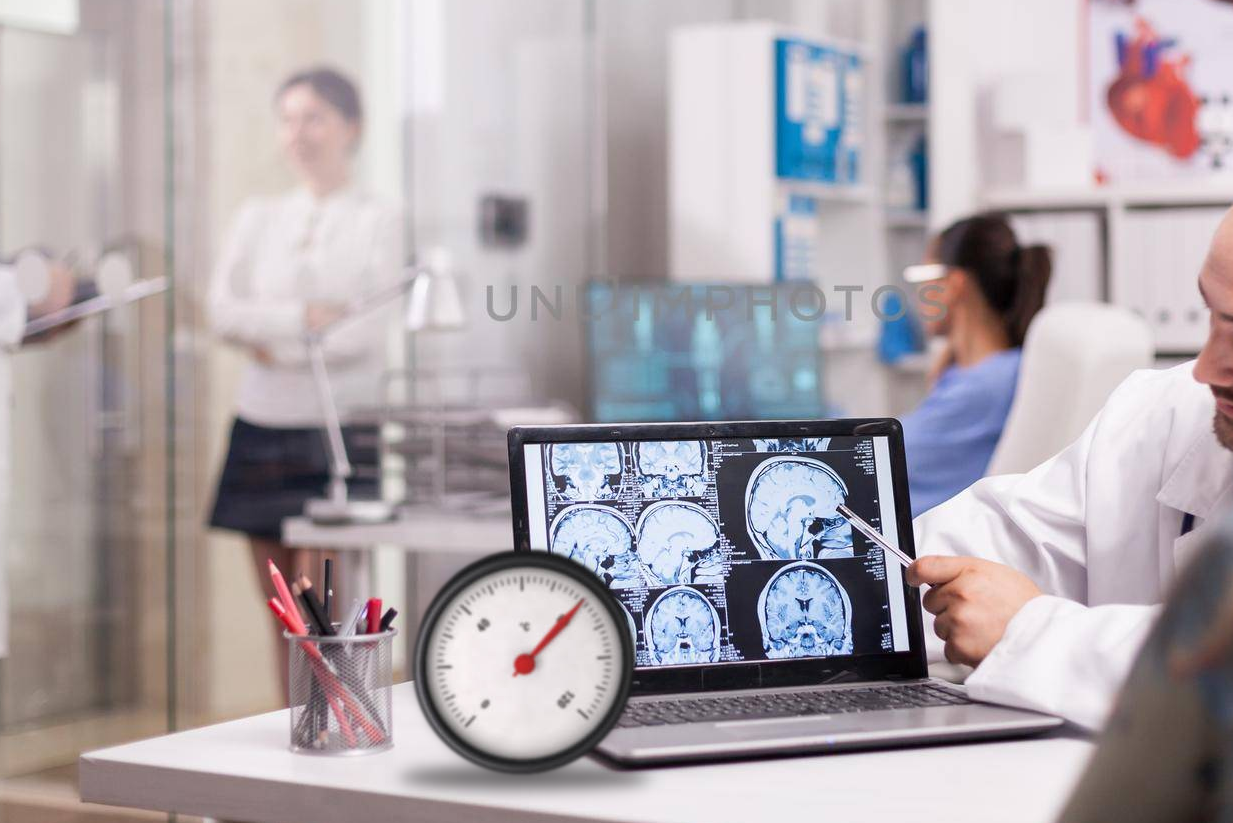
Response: 80 °C
